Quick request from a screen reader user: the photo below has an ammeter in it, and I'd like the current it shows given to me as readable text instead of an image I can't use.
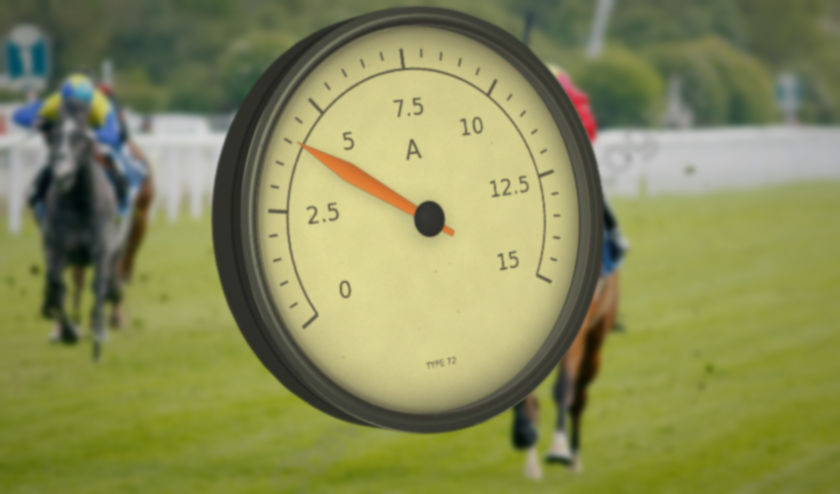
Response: 4 A
